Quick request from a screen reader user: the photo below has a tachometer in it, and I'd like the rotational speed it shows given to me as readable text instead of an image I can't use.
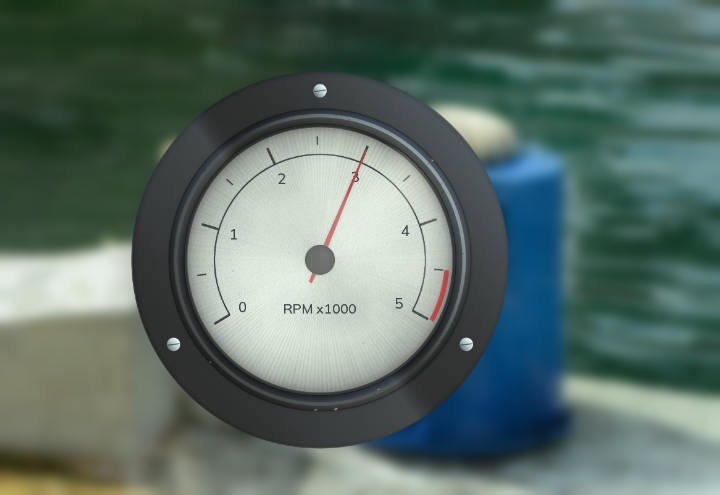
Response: 3000 rpm
